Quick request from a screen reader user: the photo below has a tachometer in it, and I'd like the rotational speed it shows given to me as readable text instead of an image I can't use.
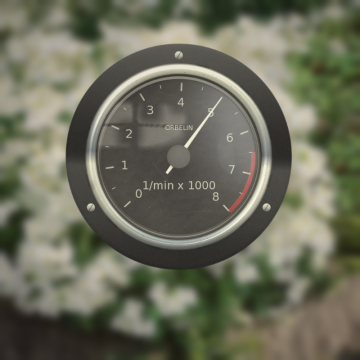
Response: 5000 rpm
